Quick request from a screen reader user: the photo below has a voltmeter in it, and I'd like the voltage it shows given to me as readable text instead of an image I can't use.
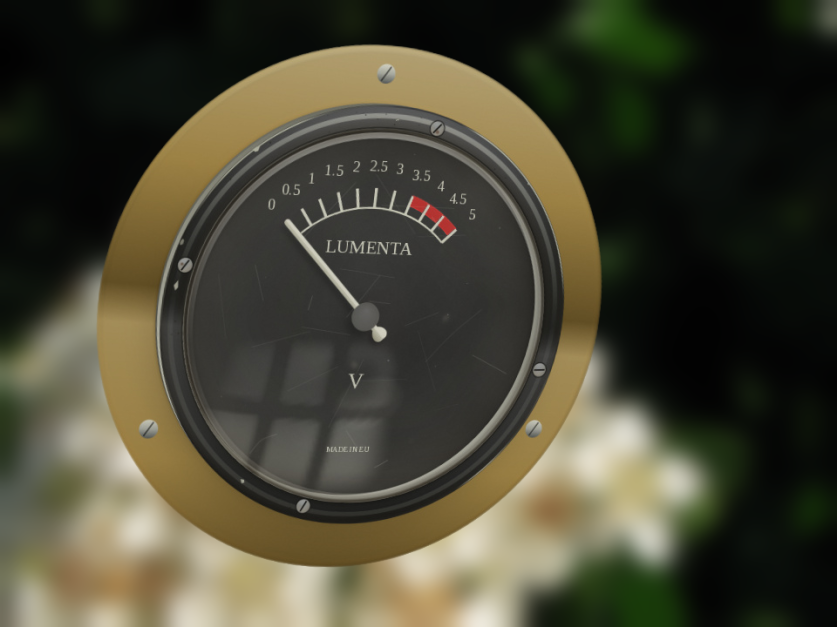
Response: 0 V
